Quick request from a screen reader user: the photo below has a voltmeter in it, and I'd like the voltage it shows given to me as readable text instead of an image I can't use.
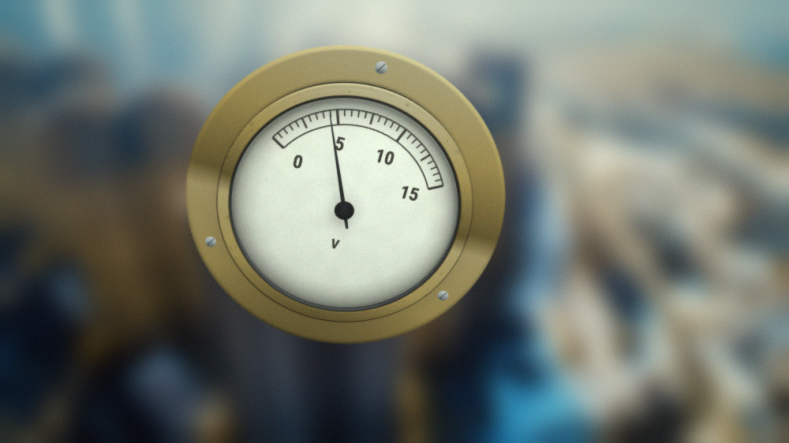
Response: 4.5 V
